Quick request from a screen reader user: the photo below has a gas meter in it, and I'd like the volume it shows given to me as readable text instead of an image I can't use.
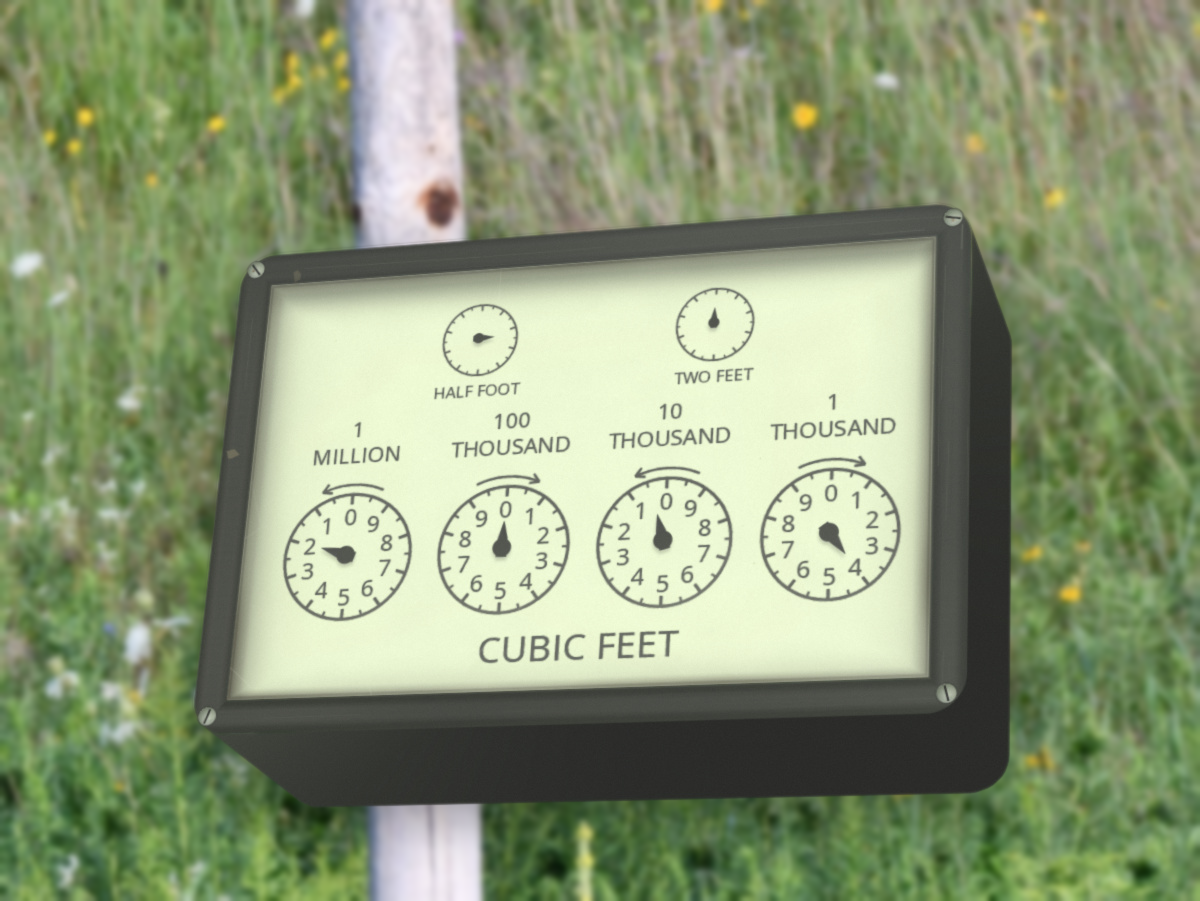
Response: 200400 ft³
